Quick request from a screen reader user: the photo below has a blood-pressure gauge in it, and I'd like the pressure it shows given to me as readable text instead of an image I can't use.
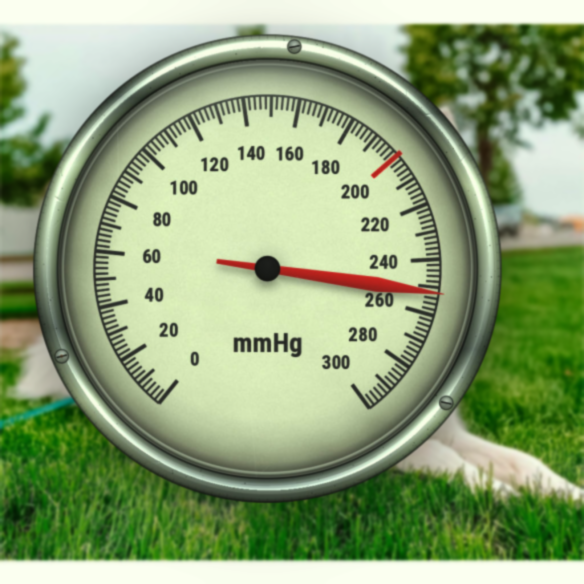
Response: 252 mmHg
